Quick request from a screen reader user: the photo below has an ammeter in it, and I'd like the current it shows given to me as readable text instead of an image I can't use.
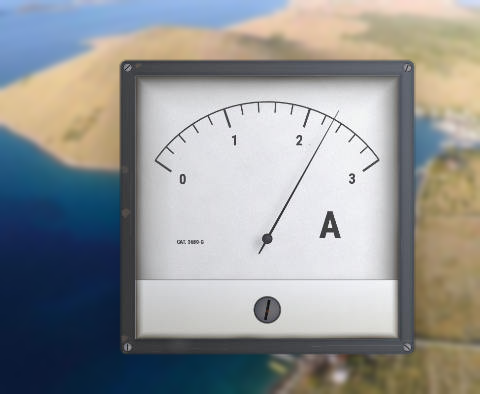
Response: 2.3 A
